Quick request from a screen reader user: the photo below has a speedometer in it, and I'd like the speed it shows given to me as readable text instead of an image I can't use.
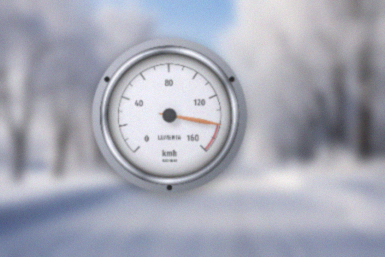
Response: 140 km/h
